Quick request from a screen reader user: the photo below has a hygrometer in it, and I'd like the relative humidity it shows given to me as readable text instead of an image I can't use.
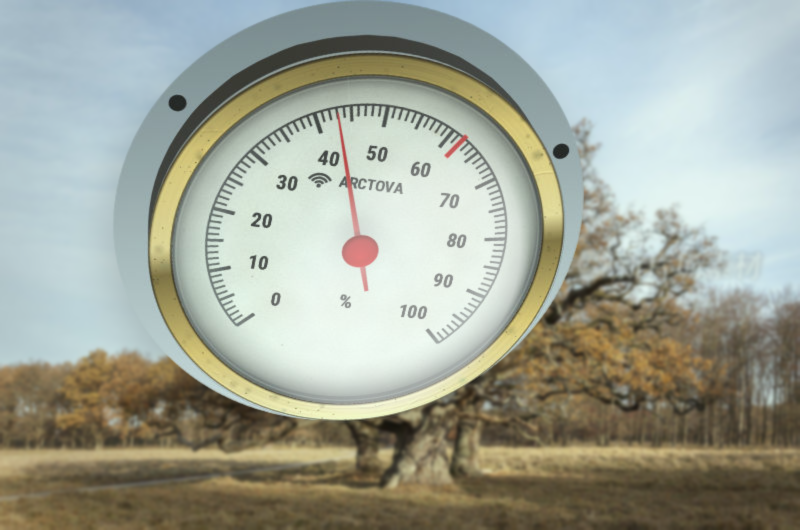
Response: 43 %
